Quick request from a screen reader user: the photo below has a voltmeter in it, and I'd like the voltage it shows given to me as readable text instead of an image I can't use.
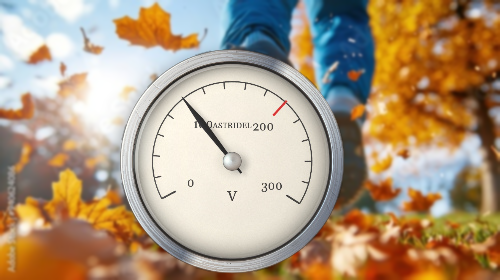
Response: 100 V
